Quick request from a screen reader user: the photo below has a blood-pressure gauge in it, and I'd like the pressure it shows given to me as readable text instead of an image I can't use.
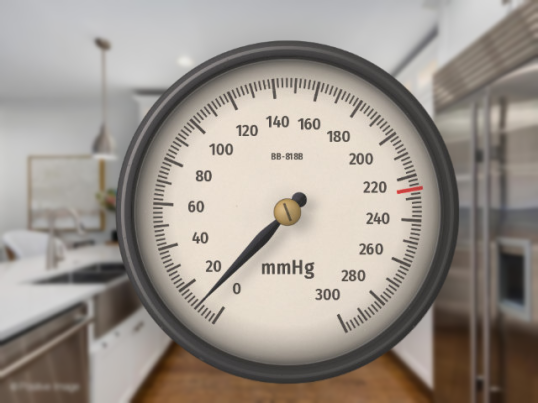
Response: 10 mmHg
